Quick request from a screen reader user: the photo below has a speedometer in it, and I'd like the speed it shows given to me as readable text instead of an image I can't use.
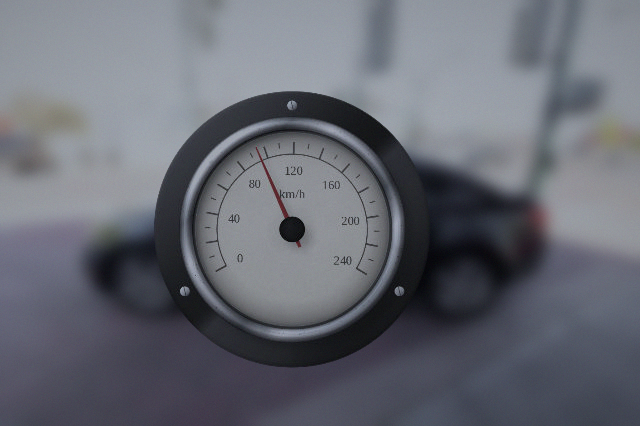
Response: 95 km/h
